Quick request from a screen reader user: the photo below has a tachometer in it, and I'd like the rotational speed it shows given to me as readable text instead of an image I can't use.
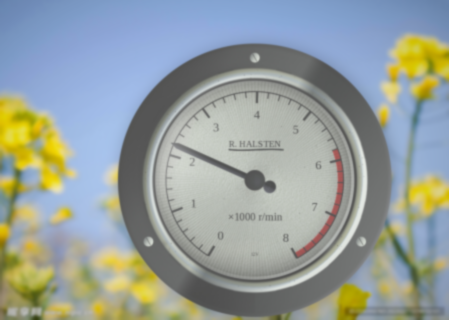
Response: 2200 rpm
